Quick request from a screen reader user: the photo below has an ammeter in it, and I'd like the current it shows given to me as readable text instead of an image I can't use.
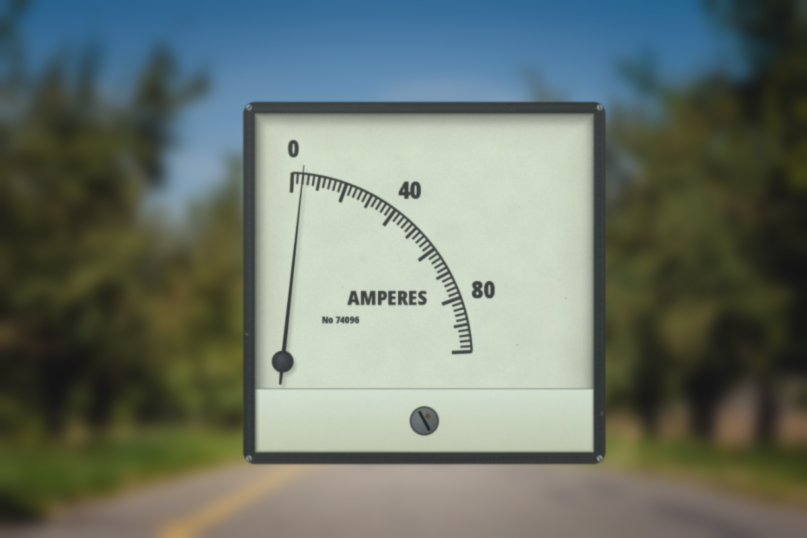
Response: 4 A
